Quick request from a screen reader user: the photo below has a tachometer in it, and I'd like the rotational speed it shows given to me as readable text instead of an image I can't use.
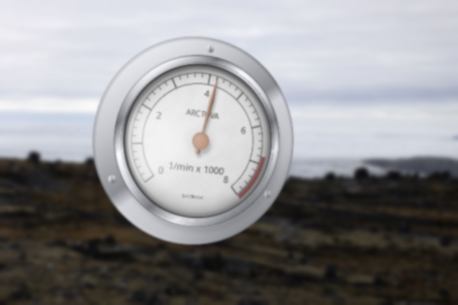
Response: 4200 rpm
